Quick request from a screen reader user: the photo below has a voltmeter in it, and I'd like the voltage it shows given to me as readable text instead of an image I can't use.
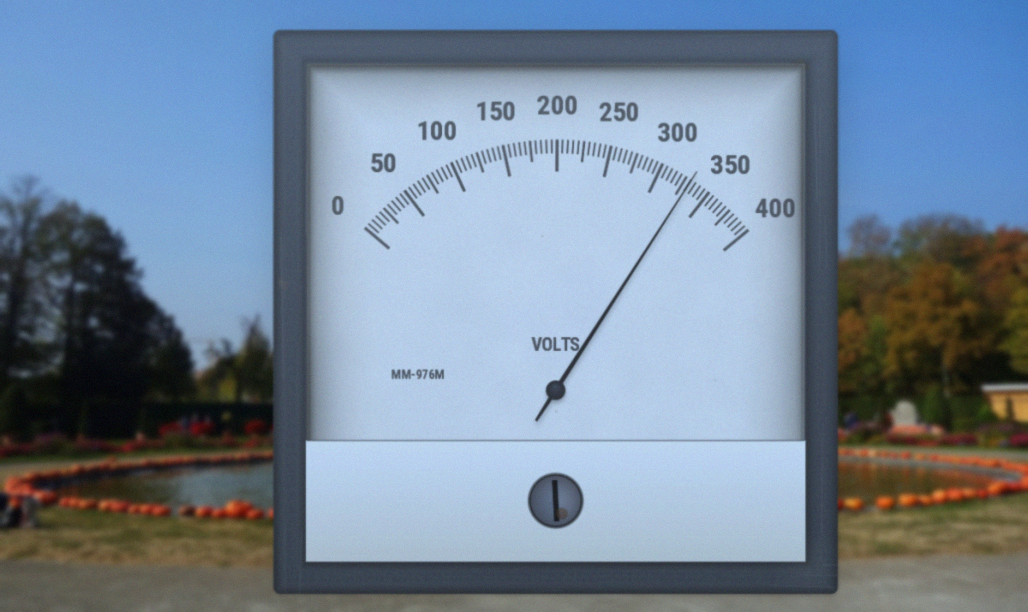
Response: 330 V
